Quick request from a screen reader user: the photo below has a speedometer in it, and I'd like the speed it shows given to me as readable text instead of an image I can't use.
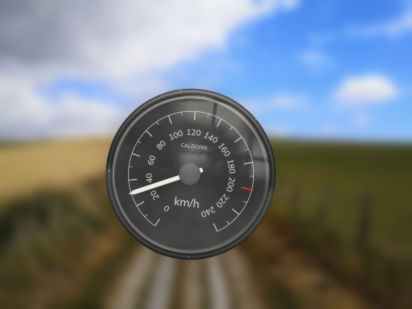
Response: 30 km/h
